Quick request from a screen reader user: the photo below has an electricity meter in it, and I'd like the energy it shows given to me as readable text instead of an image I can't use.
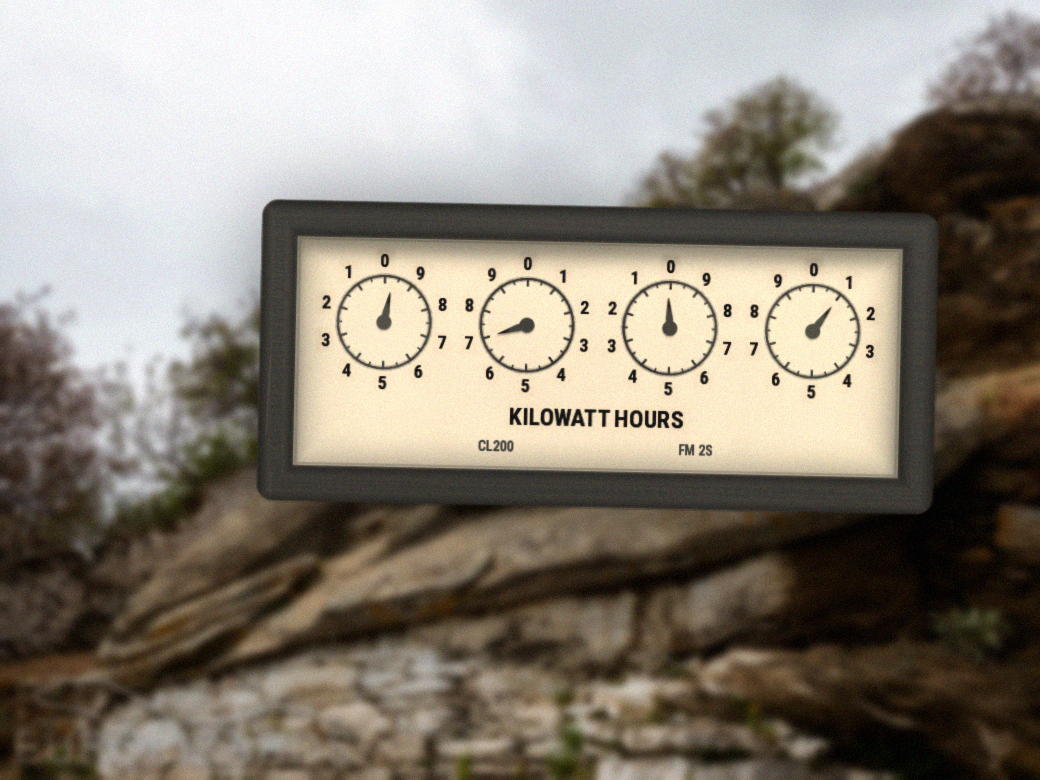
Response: 9701 kWh
